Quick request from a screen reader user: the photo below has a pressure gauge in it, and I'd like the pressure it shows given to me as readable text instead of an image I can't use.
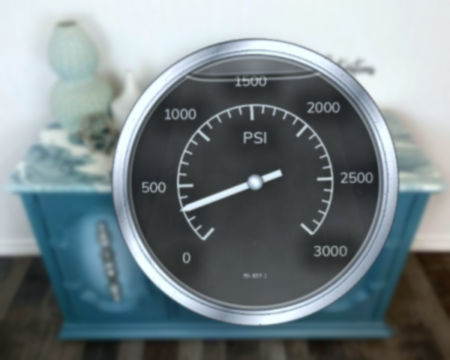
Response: 300 psi
